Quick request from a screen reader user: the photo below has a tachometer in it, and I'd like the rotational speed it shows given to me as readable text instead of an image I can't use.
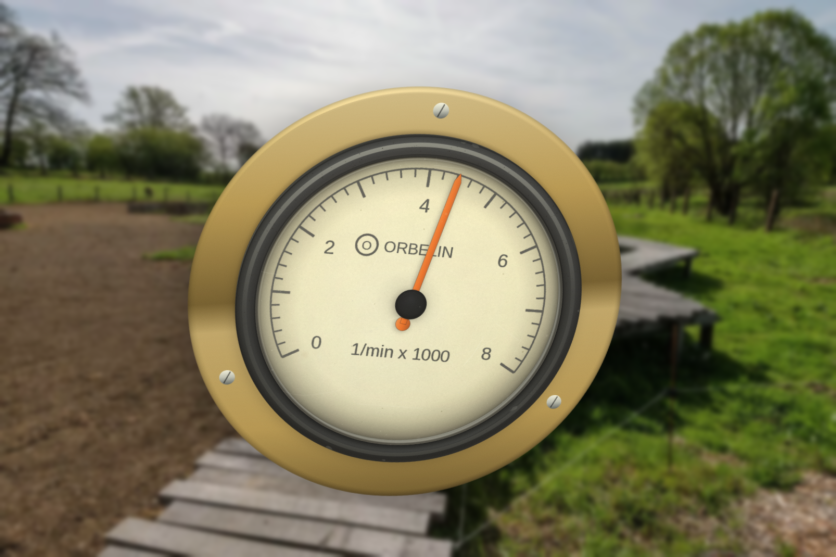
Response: 4400 rpm
